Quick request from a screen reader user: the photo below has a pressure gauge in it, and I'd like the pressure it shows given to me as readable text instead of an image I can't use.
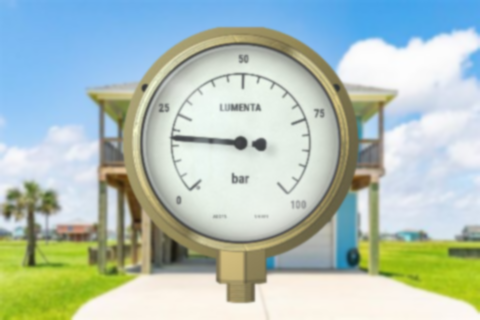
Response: 17.5 bar
